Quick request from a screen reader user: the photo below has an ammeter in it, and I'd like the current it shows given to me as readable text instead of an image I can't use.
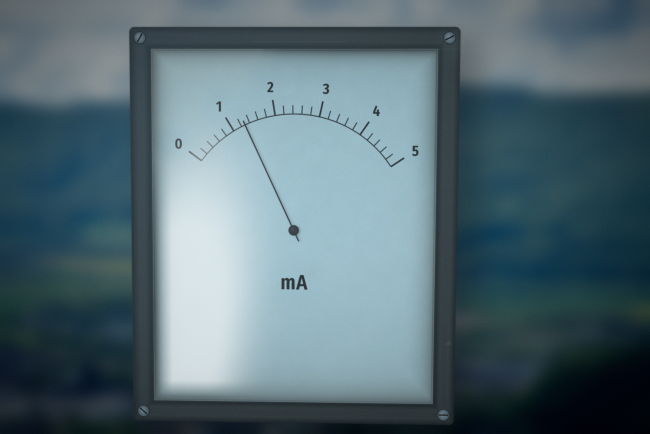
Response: 1.3 mA
